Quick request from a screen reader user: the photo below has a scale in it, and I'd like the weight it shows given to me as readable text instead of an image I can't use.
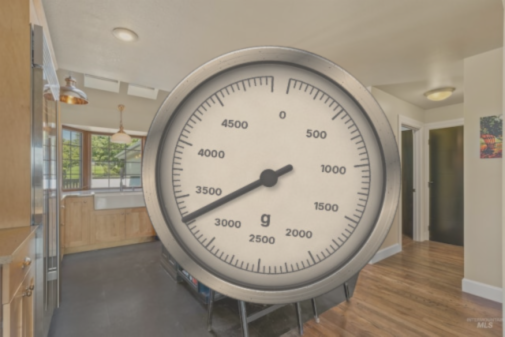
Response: 3300 g
